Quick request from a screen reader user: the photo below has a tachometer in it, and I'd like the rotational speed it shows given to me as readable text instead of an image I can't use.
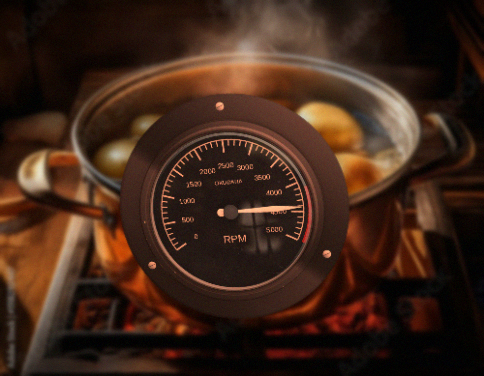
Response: 4400 rpm
